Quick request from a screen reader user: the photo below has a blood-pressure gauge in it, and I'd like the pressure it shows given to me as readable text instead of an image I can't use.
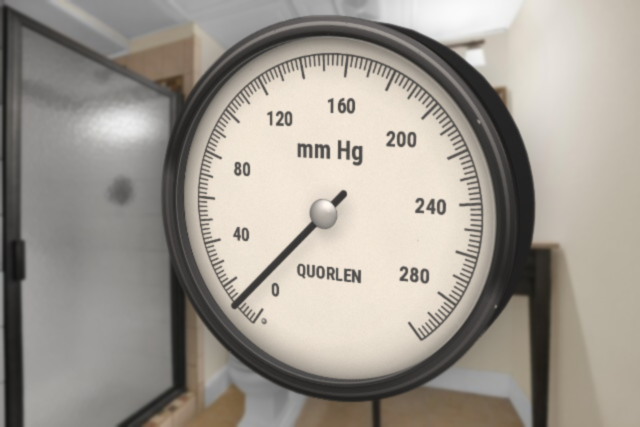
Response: 10 mmHg
